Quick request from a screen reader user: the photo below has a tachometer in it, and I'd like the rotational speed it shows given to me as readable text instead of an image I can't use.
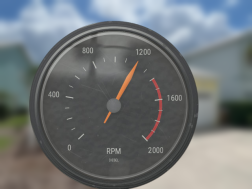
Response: 1200 rpm
